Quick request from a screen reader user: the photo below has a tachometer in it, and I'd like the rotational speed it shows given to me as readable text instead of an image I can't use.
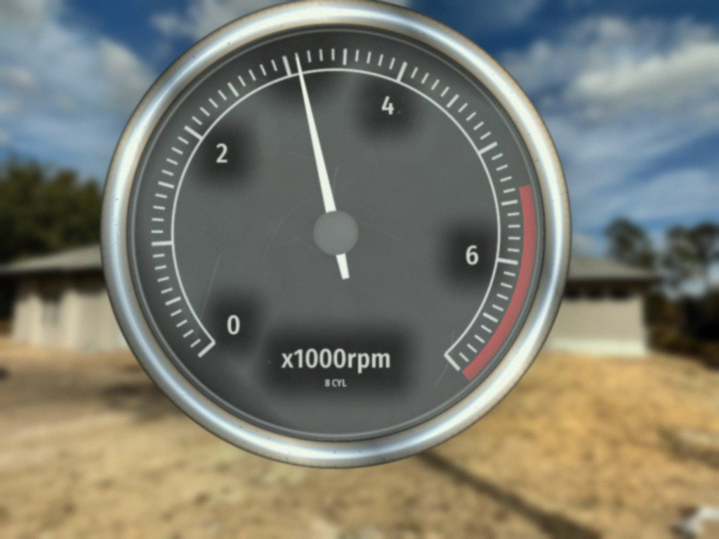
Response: 3100 rpm
